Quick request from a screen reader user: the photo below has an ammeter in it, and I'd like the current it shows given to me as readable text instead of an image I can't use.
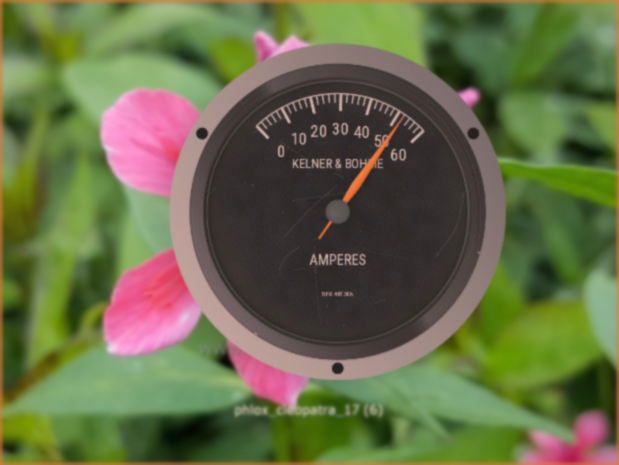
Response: 52 A
